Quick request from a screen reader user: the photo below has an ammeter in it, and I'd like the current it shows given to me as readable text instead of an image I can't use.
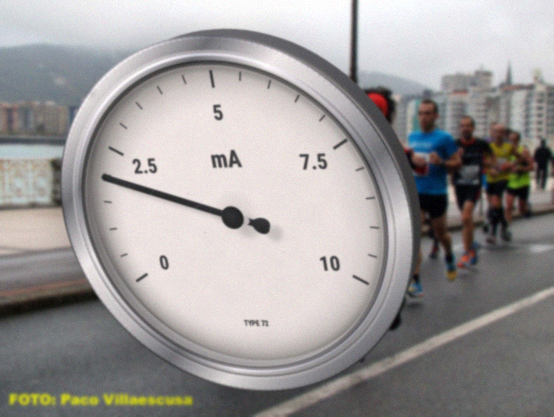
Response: 2 mA
